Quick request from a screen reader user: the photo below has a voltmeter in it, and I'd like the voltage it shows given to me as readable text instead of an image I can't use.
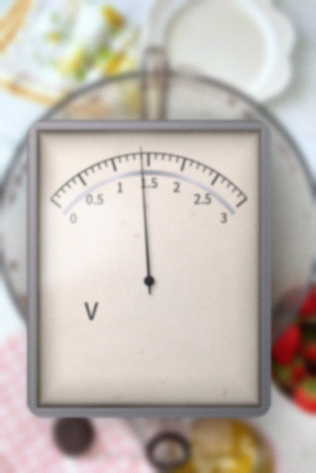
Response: 1.4 V
